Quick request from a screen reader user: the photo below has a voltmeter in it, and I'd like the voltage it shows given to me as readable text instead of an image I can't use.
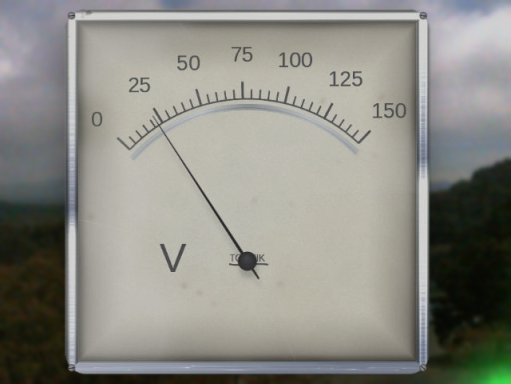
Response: 22.5 V
